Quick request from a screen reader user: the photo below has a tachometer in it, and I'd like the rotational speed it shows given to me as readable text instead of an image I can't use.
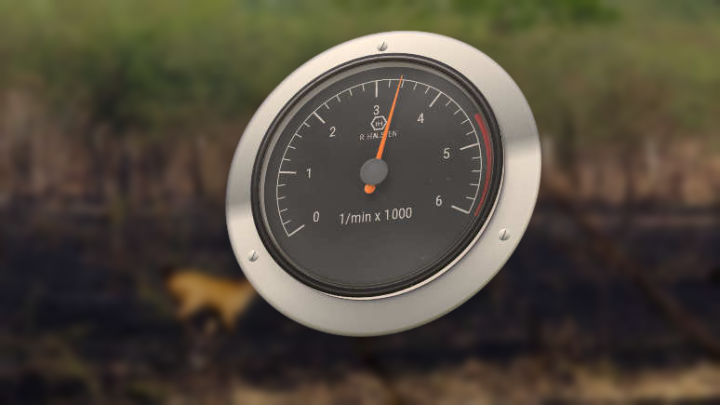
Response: 3400 rpm
